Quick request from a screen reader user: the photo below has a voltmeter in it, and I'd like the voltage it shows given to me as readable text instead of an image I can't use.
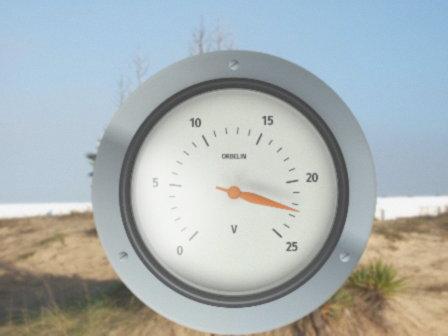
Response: 22.5 V
